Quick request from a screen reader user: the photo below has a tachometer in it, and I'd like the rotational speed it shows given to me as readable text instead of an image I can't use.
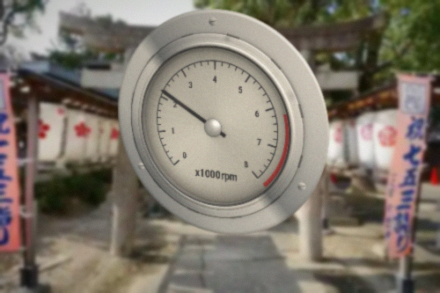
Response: 2200 rpm
